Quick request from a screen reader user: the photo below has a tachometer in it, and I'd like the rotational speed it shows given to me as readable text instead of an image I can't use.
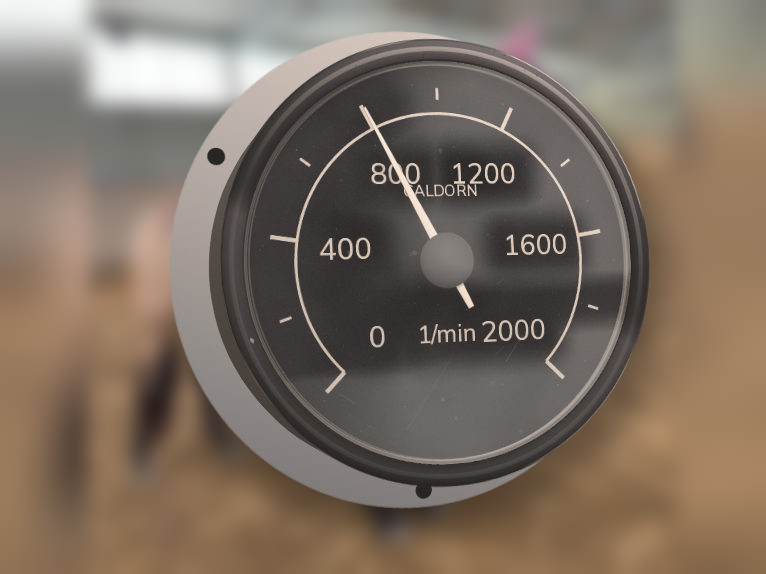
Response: 800 rpm
